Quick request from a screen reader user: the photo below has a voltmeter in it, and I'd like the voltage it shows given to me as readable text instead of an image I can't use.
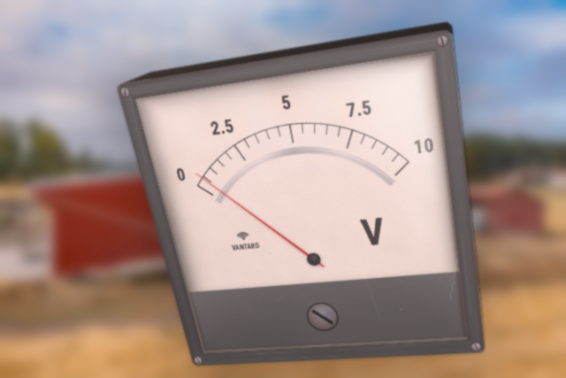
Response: 0.5 V
